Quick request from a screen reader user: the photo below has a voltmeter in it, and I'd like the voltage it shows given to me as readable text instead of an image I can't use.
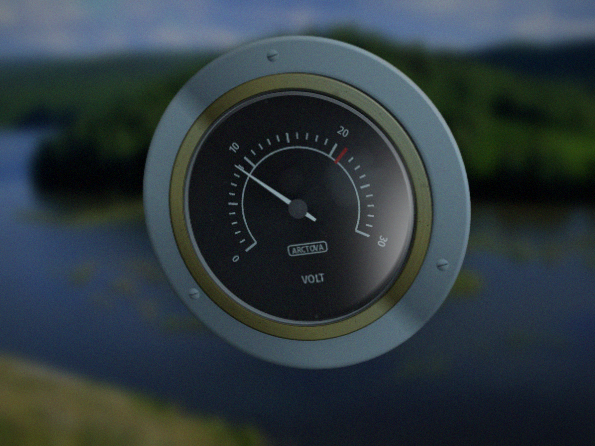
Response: 9 V
